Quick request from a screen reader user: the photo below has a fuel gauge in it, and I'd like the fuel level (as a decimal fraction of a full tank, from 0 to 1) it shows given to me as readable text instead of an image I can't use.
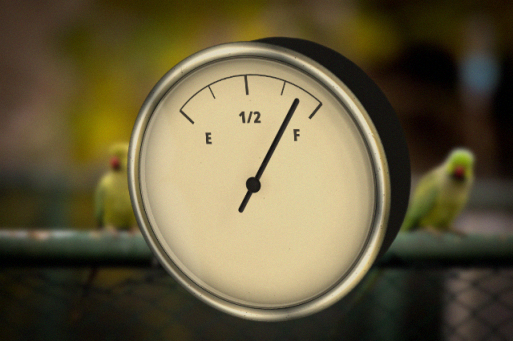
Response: 0.875
